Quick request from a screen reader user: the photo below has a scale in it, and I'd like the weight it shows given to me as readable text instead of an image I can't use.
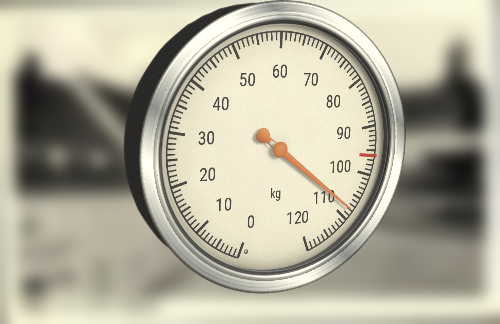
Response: 108 kg
